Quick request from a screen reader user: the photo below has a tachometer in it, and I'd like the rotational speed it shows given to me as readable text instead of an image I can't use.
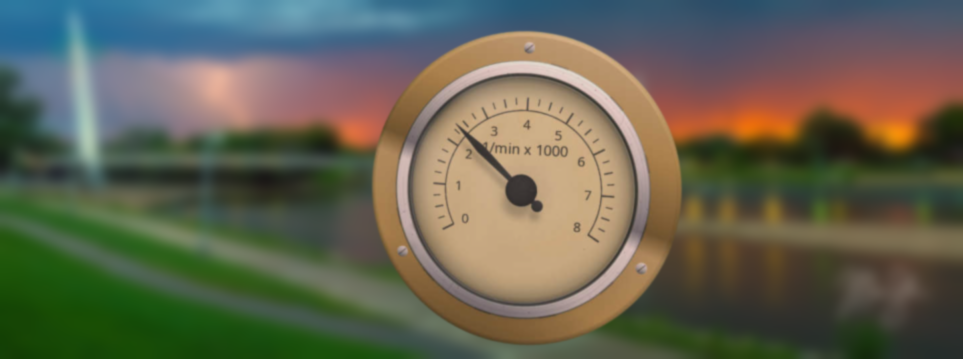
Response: 2375 rpm
